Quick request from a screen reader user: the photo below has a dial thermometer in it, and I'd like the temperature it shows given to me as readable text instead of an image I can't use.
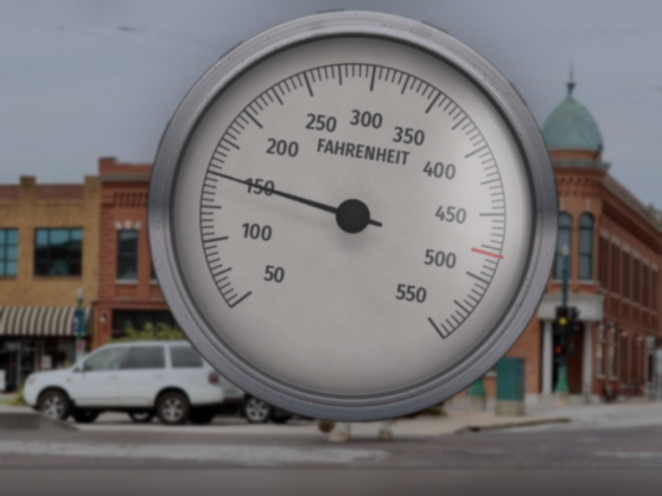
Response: 150 °F
